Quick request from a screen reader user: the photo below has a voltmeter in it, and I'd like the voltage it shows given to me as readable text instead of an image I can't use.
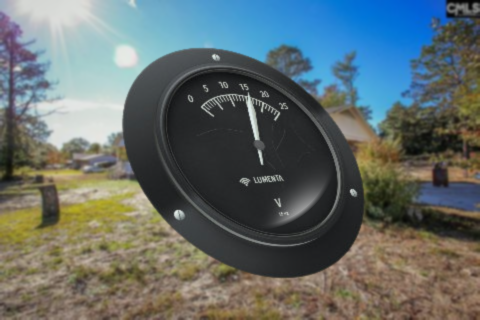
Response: 15 V
